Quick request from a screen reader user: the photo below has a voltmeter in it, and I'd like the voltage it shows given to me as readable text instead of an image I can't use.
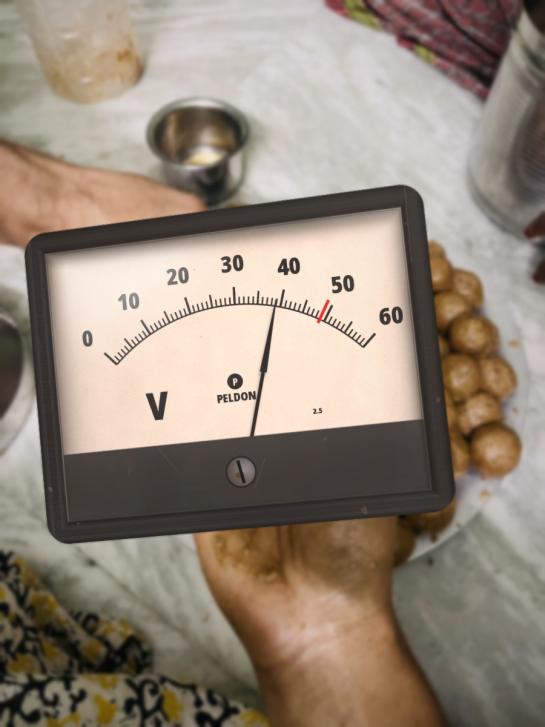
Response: 39 V
